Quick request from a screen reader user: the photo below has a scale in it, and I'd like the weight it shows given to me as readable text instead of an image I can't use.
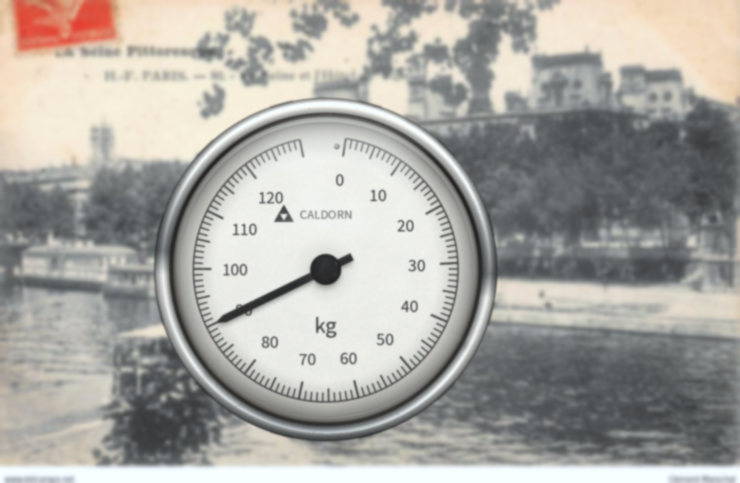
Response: 90 kg
